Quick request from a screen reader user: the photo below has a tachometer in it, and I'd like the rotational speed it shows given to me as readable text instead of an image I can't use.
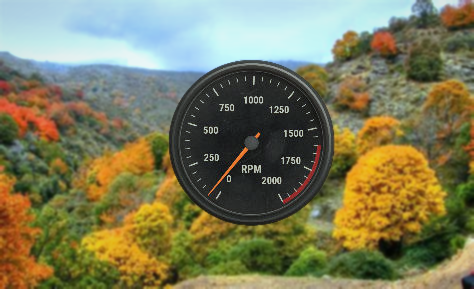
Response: 50 rpm
